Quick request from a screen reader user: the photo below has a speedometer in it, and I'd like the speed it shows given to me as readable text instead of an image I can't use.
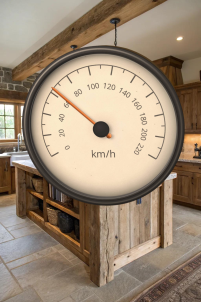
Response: 65 km/h
